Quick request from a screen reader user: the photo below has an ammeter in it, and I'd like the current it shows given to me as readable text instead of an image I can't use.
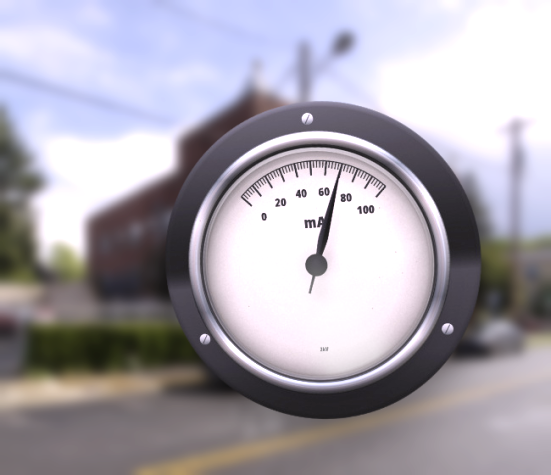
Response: 70 mA
